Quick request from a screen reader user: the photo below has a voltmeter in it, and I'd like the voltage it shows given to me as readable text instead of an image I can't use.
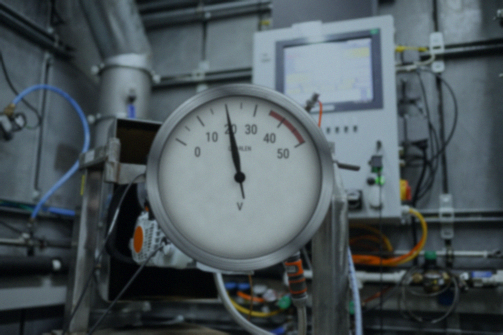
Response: 20 V
